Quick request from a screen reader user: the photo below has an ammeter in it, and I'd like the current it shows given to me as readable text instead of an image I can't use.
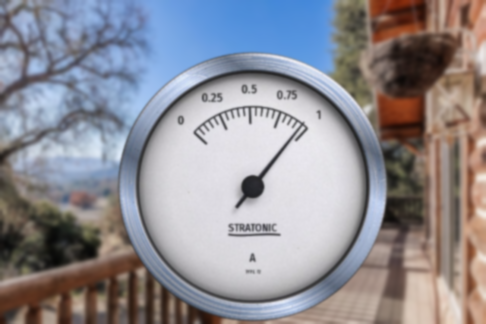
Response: 0.95 A
